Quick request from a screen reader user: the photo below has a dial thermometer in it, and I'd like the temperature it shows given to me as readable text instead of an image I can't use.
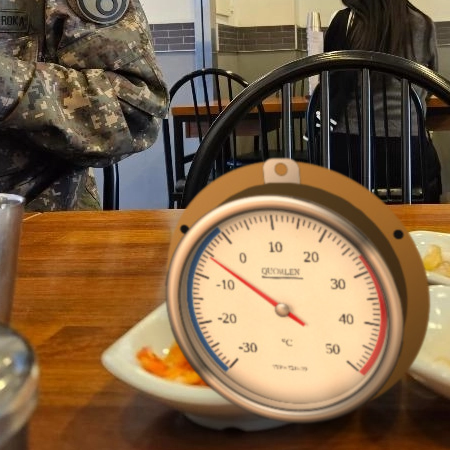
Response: -5 °C
